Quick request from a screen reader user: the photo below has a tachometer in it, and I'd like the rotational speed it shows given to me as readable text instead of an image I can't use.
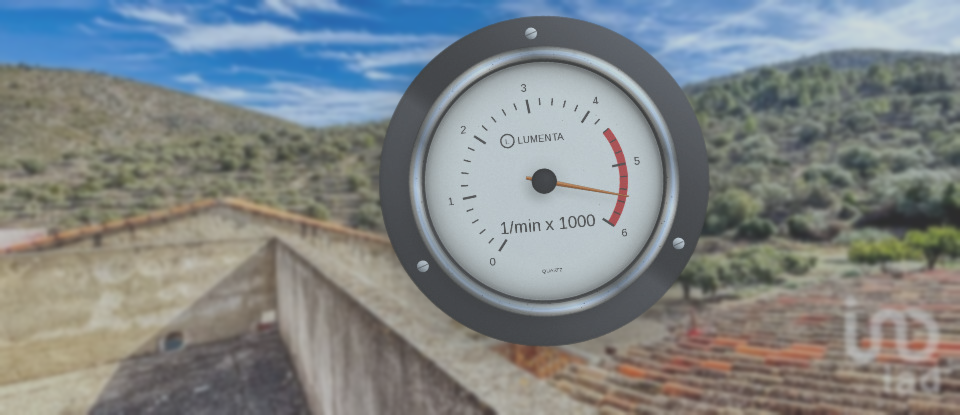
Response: 5500 rpm
